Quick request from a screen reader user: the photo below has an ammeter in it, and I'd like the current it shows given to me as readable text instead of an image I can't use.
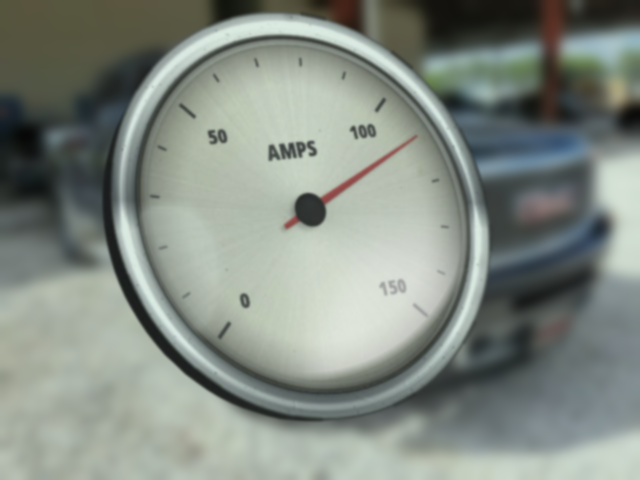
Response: 110 A
